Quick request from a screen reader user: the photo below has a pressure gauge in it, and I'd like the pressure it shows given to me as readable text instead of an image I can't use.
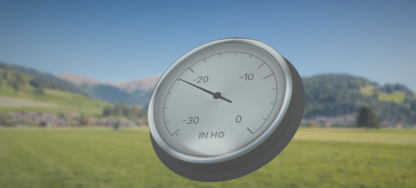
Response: -22 inHg
